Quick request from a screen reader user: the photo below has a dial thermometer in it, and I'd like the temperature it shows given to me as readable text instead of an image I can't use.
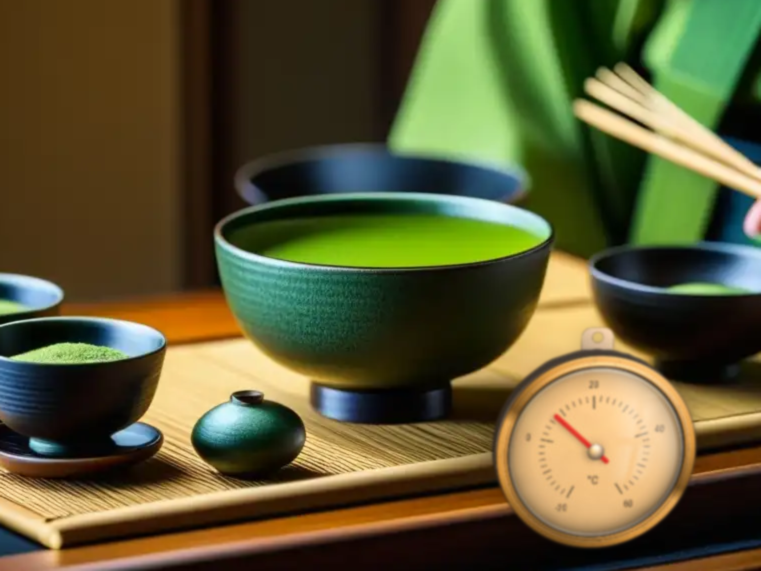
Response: 8 °C
